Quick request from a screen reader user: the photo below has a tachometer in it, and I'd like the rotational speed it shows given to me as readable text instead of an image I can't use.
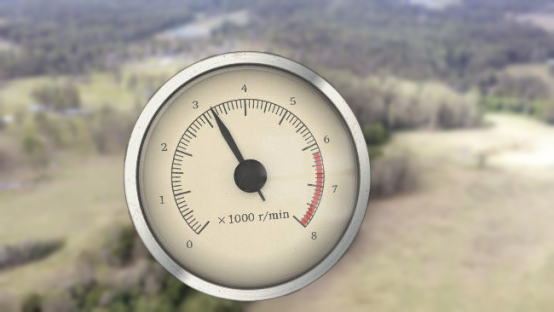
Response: 3200 rpm
